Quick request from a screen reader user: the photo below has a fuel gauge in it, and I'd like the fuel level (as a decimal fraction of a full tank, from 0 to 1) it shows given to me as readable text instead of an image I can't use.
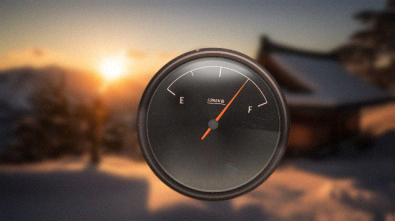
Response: 0.75
